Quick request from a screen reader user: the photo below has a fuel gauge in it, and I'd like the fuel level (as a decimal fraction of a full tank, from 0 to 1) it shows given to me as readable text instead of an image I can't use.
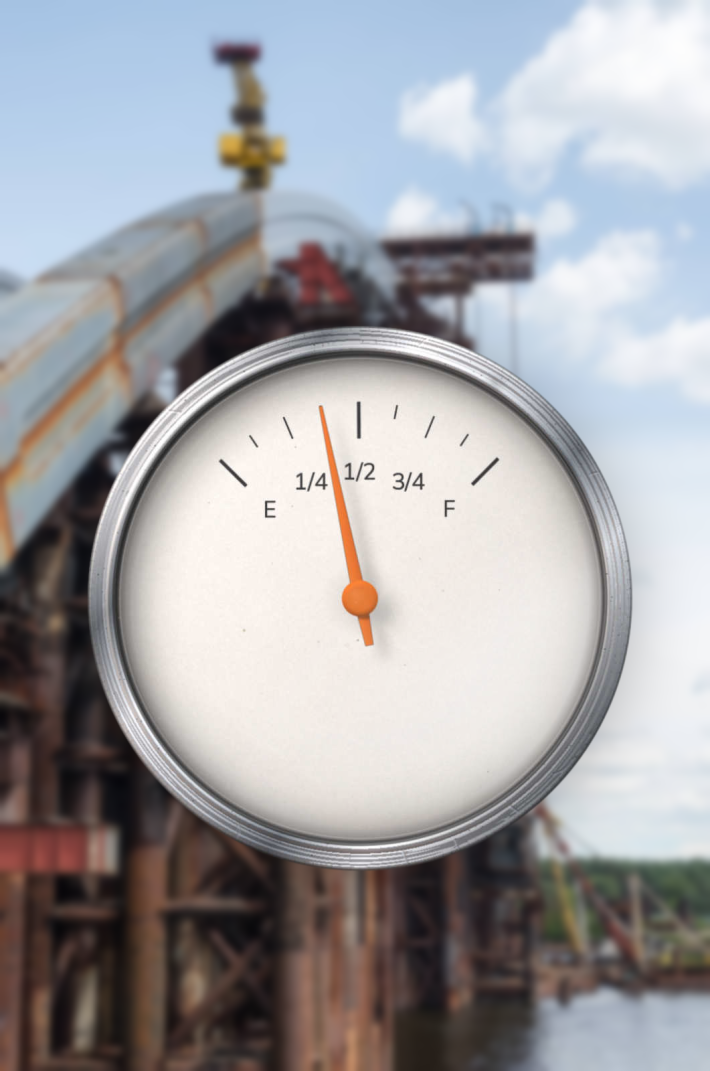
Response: 0.375
